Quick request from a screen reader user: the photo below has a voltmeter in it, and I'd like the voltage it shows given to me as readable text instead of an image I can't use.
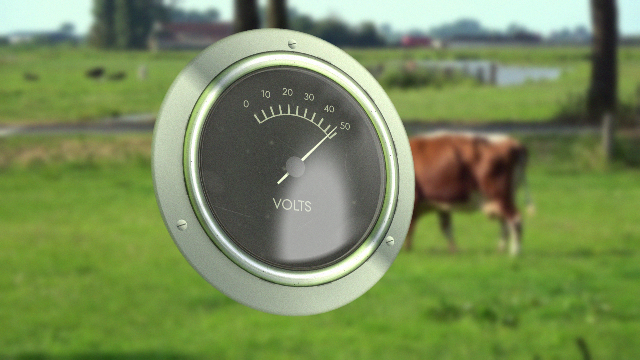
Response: 47.5 V
